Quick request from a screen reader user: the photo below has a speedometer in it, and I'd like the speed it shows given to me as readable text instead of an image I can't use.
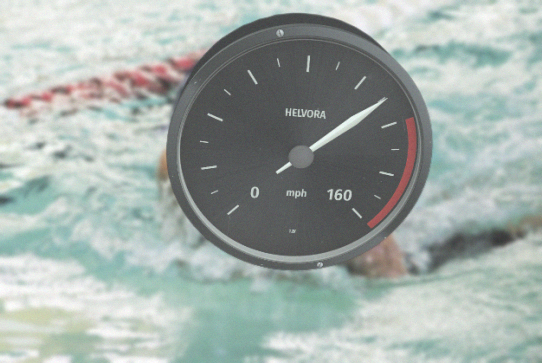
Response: 110 mph
